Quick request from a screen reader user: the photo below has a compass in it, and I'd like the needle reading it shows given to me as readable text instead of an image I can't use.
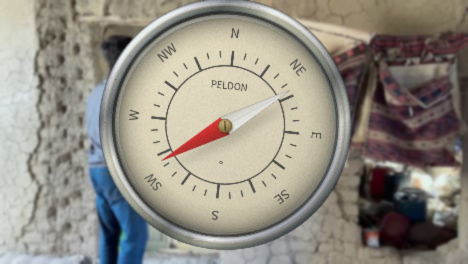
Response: 235 °
